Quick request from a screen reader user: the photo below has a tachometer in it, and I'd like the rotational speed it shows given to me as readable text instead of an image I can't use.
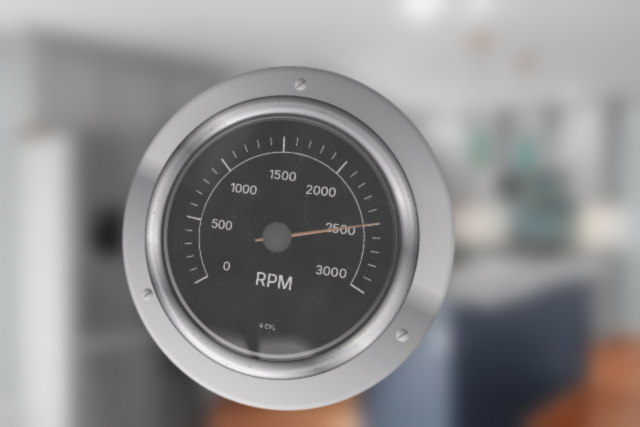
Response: 2500 rpm
